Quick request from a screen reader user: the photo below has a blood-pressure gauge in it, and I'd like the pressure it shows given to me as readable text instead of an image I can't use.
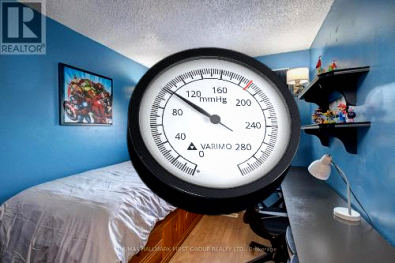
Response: 100 mmHg
